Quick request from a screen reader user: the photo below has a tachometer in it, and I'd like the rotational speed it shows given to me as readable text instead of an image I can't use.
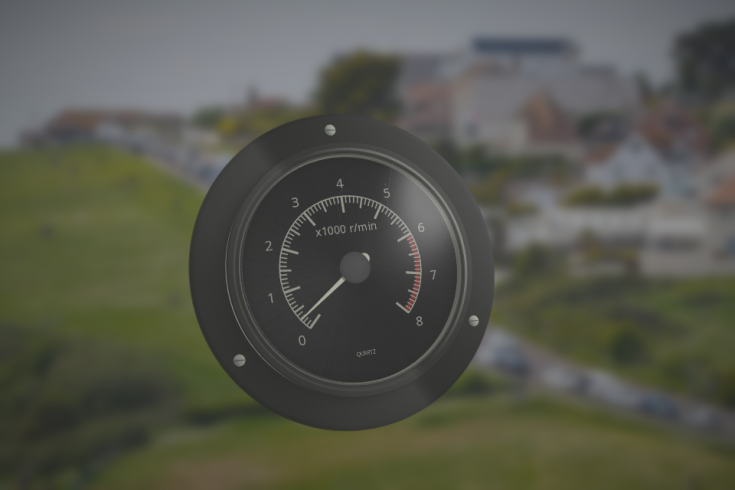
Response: 300 rpm
